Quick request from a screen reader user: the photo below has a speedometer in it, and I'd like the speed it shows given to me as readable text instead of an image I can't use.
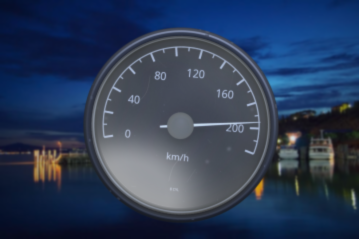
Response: 195 km/h
